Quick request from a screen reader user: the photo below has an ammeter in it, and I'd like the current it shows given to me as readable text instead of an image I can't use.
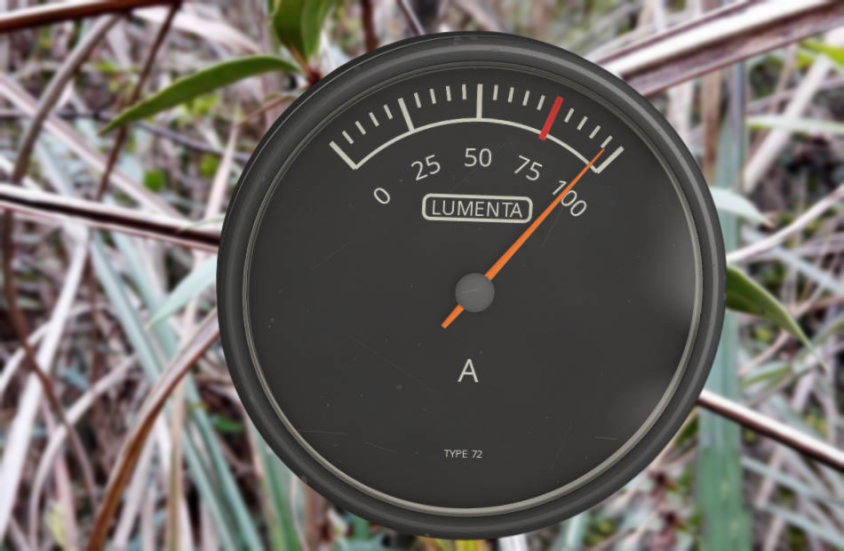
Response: 95 A
